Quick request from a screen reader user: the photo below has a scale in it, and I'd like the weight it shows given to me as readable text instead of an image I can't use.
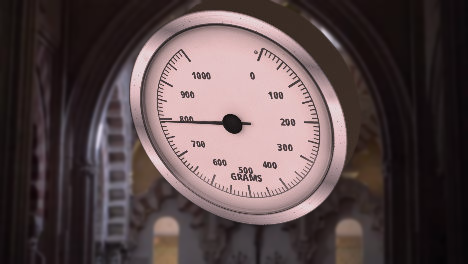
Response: 800 g
